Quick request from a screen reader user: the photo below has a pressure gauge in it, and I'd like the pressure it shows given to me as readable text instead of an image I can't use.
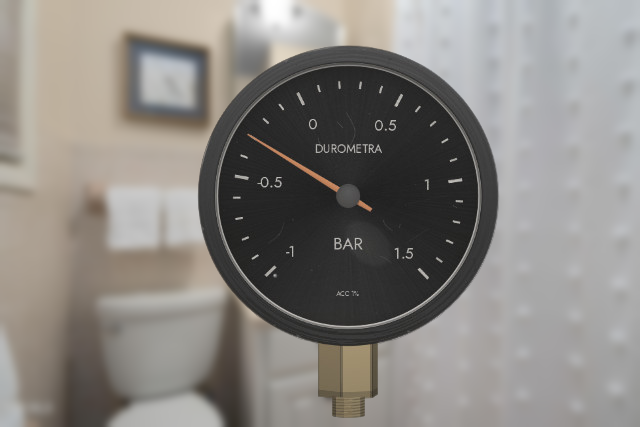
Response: -0.3 bar
